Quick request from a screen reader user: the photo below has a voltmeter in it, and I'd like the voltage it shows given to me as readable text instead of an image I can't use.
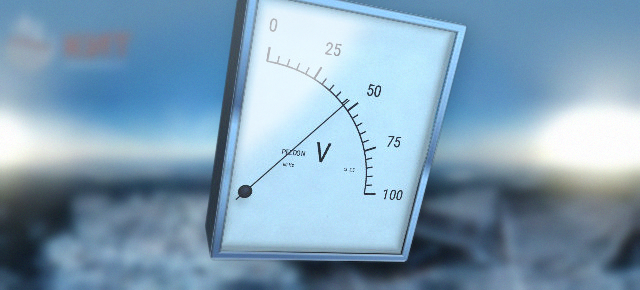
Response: 45 V
